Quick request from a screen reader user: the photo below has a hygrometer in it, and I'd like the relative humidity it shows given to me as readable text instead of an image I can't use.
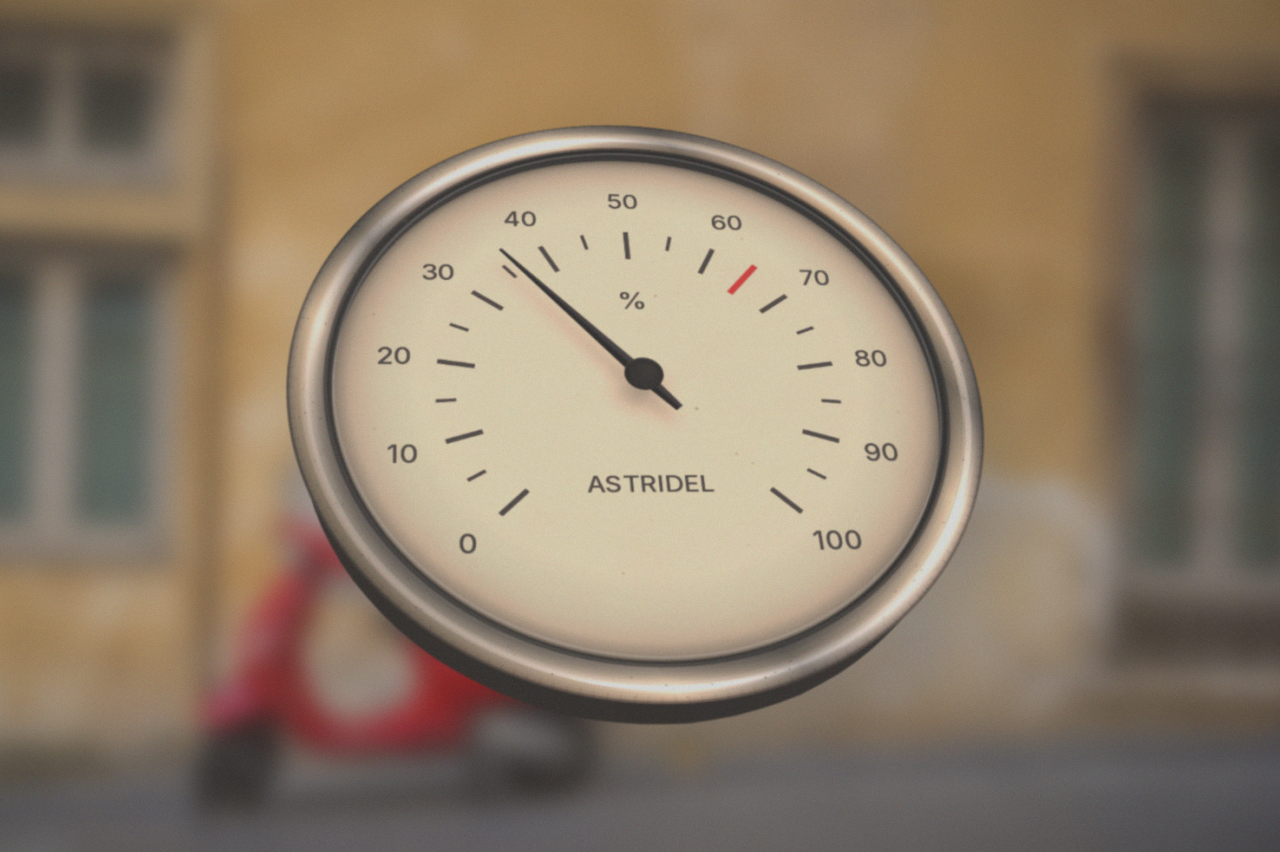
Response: 35 %
